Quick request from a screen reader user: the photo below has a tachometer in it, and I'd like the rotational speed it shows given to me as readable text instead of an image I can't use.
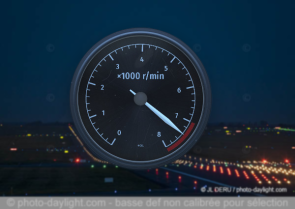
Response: 7400 rpm
